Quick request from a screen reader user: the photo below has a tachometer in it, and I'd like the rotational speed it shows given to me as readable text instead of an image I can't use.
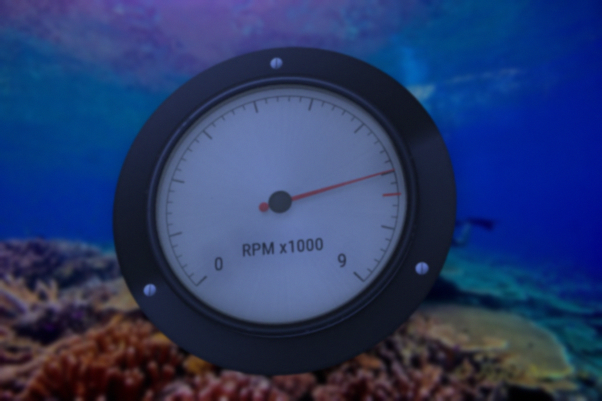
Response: 7000 rpm
